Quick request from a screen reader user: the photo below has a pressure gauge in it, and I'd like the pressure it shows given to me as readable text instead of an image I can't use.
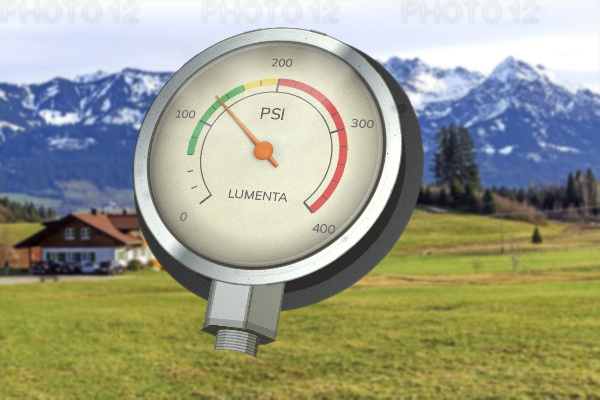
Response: 130 psi
